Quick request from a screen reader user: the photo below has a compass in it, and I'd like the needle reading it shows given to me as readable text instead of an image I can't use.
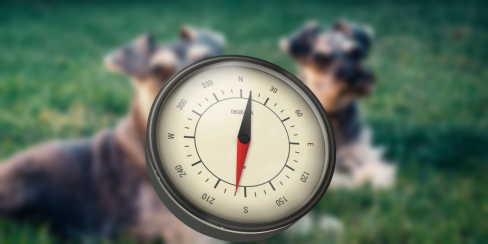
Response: 190 °
